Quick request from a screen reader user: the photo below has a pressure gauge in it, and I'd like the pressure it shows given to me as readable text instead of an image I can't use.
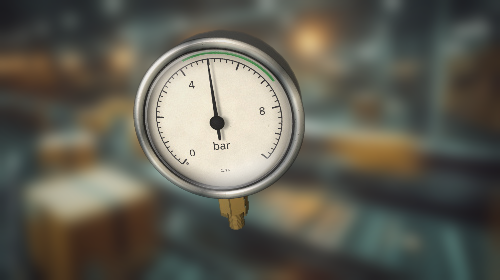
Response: 5 bar
